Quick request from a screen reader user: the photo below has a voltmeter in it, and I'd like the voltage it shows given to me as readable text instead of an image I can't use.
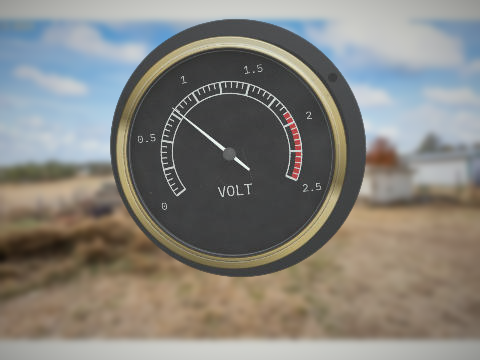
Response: 0.8 V
